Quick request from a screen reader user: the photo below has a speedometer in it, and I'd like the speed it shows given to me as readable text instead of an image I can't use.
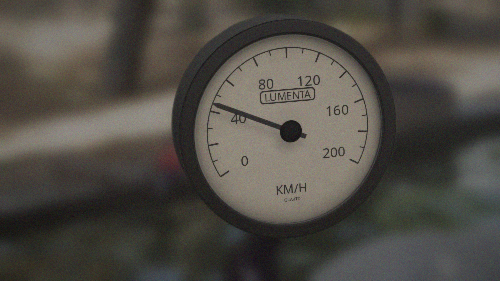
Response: 45 km/h
